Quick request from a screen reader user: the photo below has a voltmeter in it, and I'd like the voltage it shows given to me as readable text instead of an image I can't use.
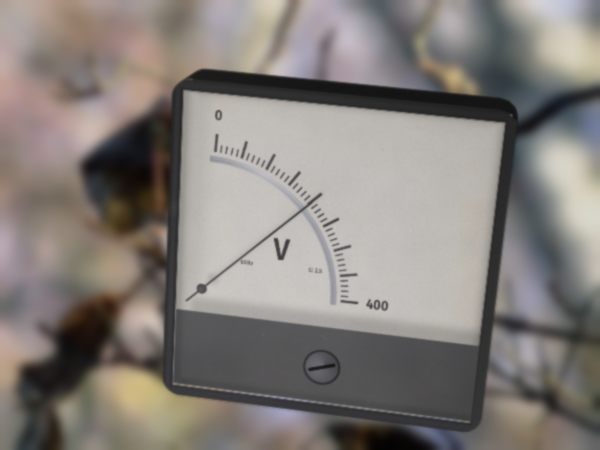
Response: 200 V
